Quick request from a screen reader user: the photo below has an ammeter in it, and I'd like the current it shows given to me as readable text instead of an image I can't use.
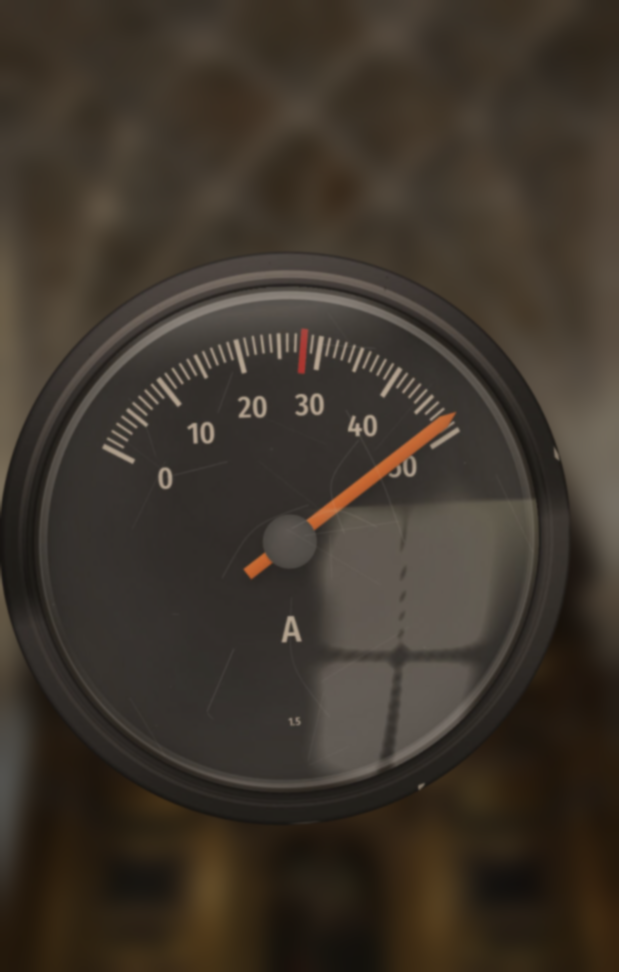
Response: 48 A
